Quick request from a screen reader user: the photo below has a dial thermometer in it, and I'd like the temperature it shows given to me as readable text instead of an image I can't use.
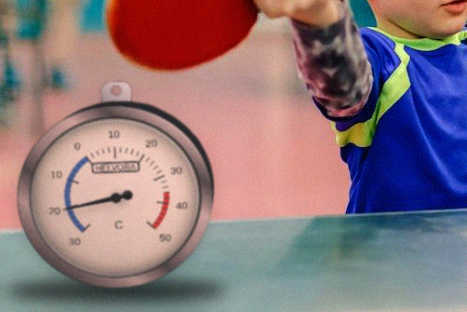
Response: -20 °C
